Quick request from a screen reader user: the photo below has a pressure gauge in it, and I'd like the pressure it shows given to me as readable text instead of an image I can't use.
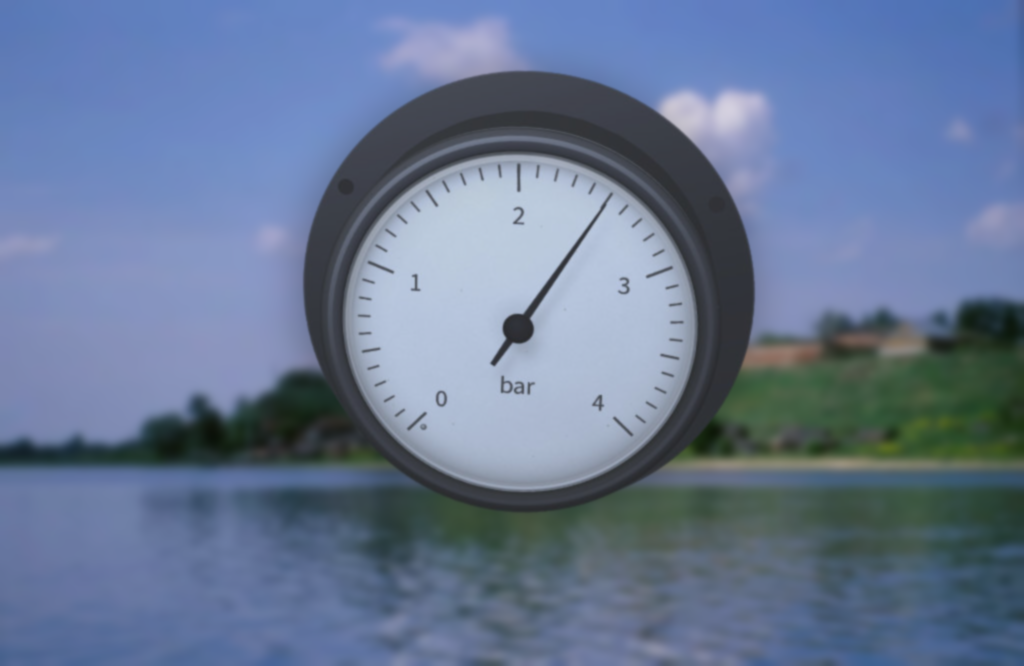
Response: 2.5 bar
